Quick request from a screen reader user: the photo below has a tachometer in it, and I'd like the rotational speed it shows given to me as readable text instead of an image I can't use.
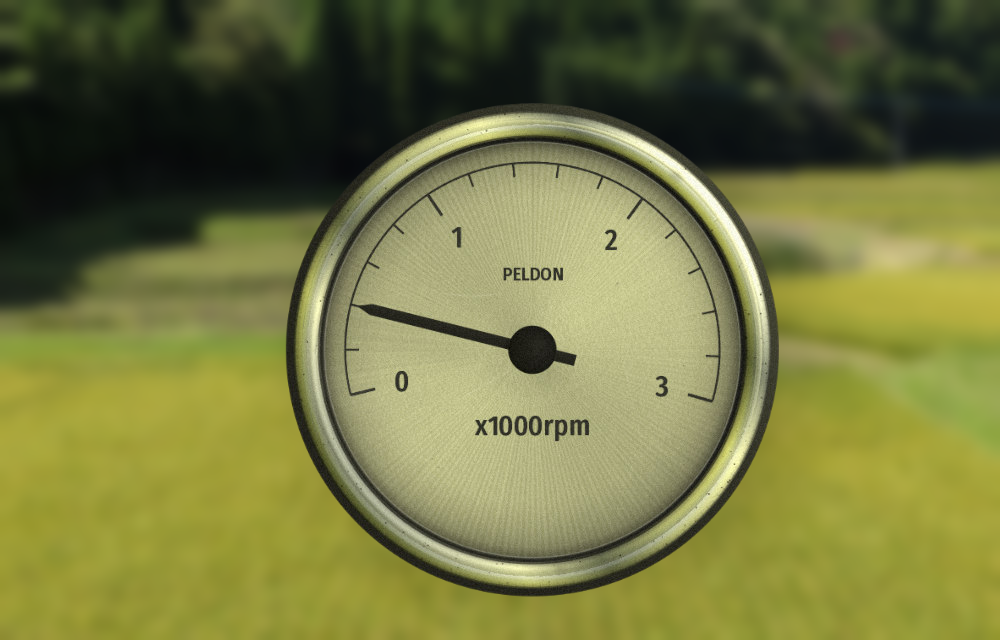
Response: 400 rpm
